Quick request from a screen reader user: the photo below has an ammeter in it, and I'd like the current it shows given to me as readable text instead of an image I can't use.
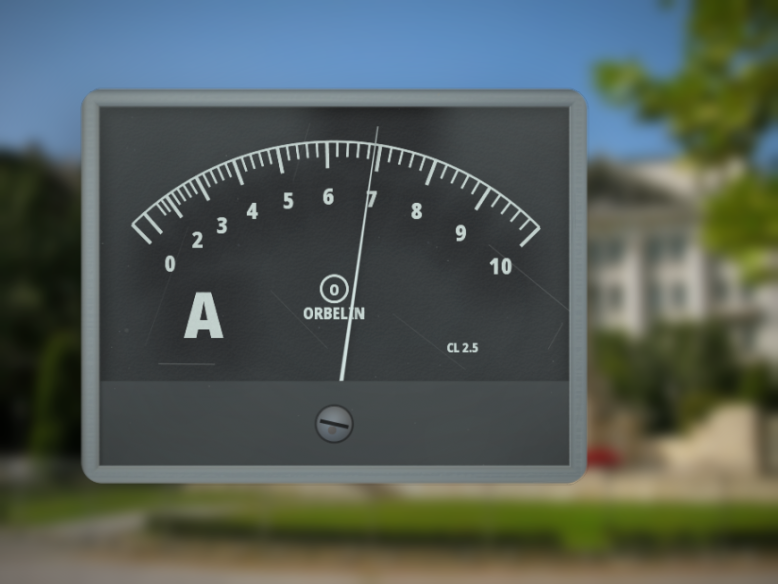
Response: 6.9 A
